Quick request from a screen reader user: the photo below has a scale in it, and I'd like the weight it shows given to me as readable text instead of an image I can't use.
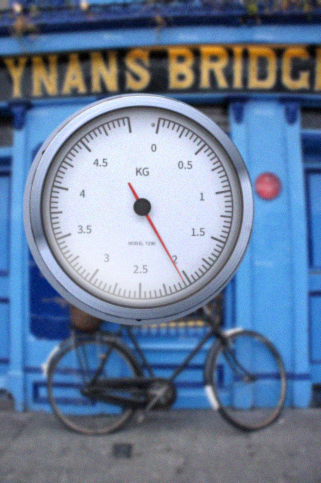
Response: 2.05 kg
